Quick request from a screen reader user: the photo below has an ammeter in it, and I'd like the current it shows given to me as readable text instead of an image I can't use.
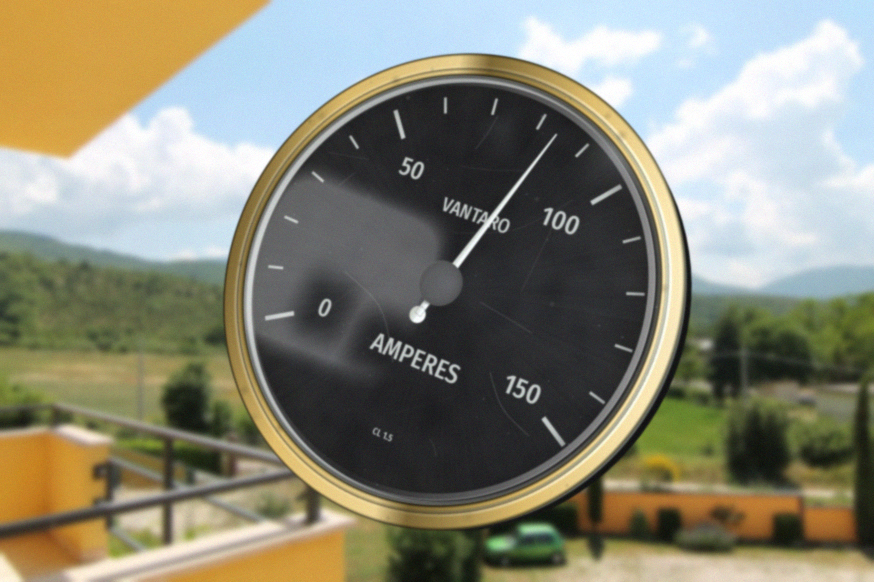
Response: 85 A
